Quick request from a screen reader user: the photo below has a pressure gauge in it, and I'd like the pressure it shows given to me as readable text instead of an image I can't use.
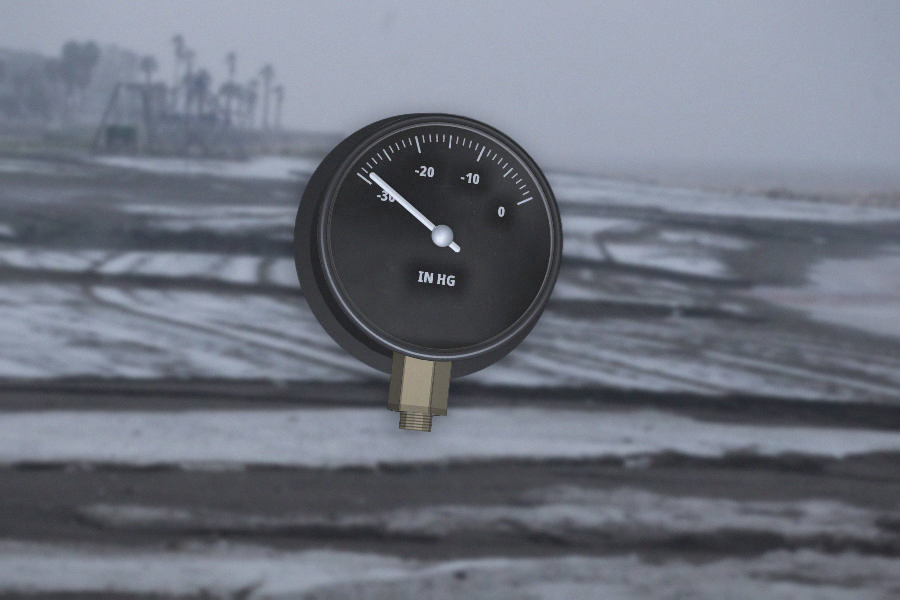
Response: -29 inHg
